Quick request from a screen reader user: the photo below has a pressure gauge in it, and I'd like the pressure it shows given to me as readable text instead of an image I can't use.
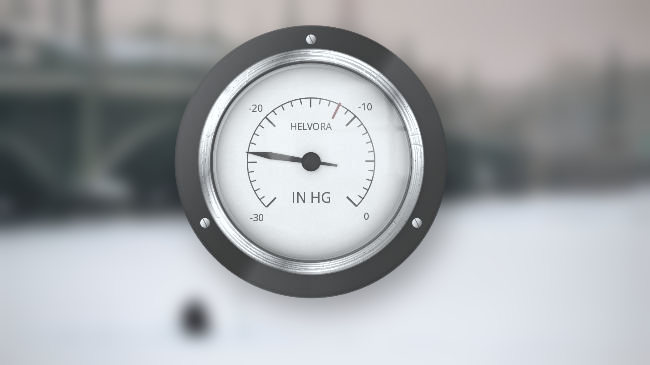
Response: -24 inHg
